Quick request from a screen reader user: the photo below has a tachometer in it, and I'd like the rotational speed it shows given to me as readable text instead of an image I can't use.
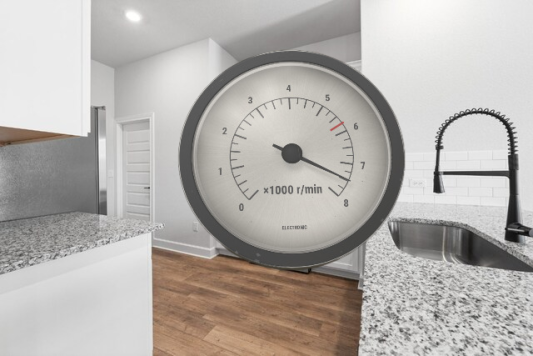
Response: 7500 rpm
